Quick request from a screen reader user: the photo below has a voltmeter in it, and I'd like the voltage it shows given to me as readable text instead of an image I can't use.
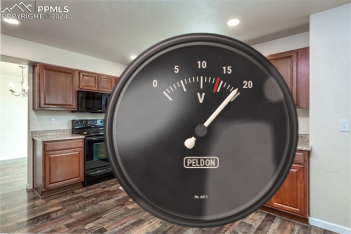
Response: 19 V
